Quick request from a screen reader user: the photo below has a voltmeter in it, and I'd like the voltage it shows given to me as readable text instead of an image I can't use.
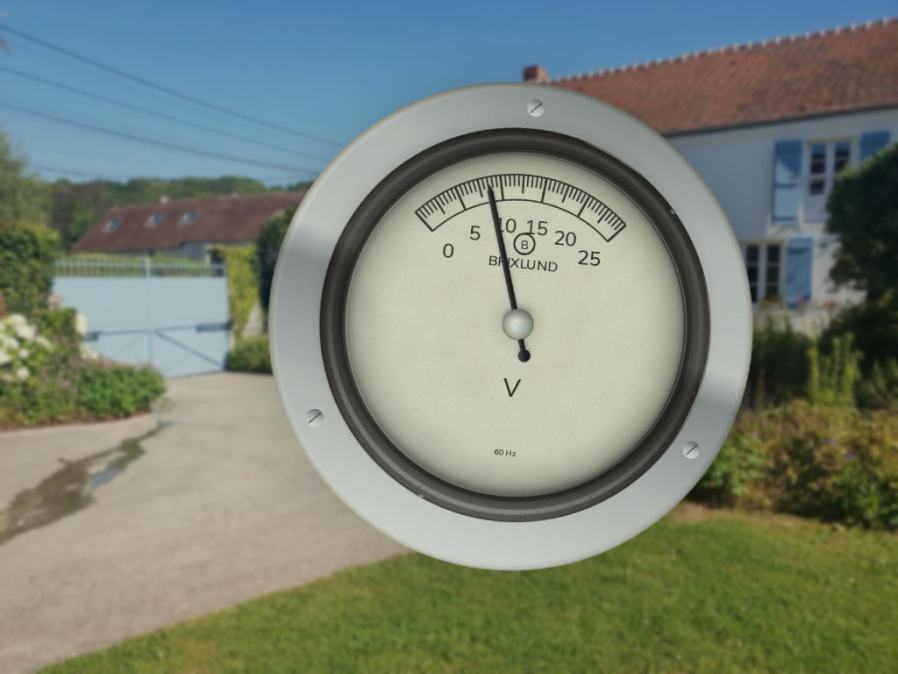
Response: 8.5 V
